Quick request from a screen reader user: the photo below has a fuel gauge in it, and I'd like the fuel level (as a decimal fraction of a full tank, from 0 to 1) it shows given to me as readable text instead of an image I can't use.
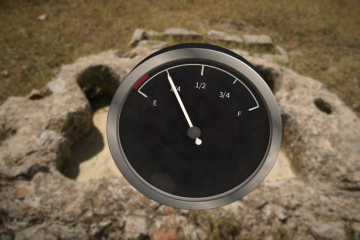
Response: 0.25
